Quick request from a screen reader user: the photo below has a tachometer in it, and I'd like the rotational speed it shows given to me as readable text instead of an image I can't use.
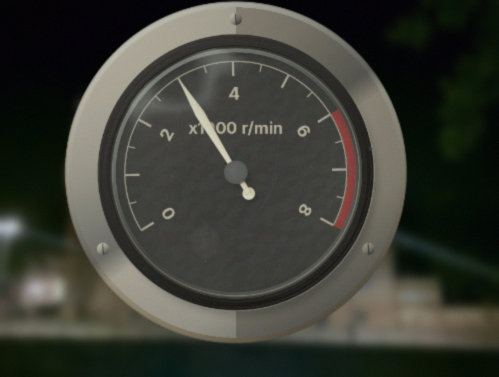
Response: 3000 rpm
